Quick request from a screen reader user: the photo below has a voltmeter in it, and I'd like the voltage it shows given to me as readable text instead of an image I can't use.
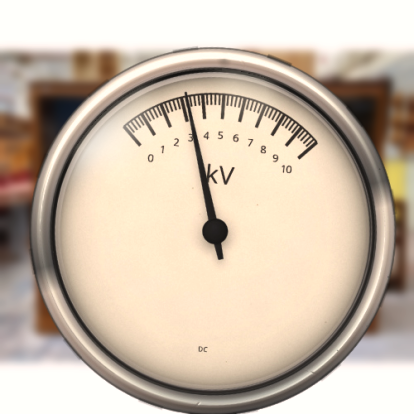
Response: 3.2 kV
